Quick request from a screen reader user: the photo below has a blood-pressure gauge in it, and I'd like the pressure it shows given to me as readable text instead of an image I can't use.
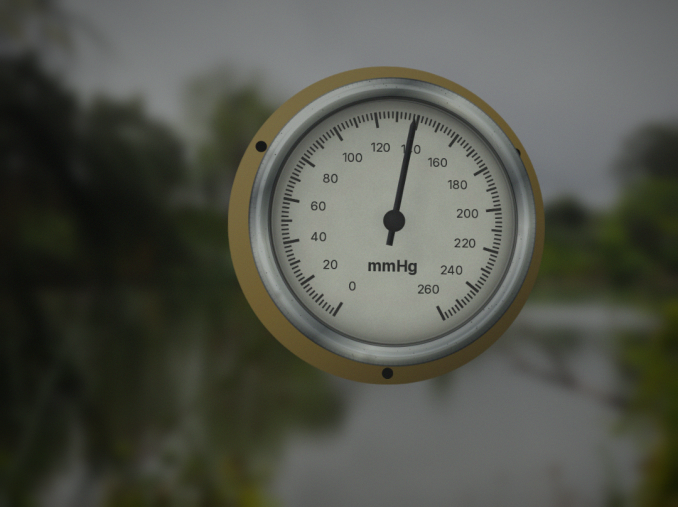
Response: 138 mmHg
